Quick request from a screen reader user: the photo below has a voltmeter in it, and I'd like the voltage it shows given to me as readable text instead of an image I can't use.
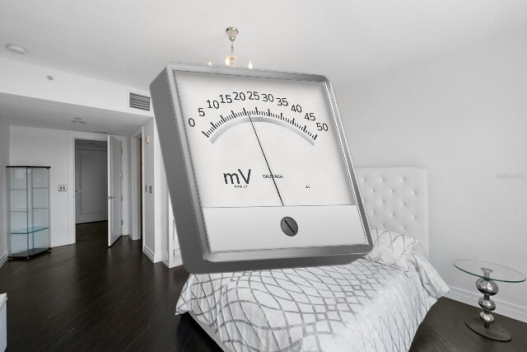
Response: 20 mV
